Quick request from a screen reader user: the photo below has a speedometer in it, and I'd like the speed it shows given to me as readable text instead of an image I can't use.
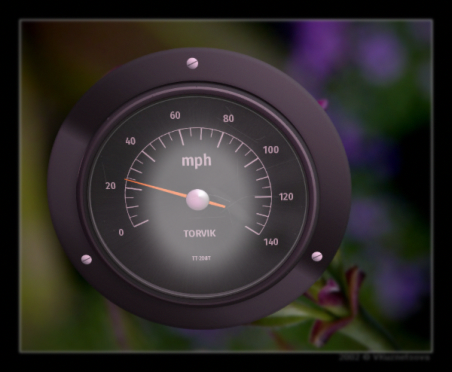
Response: 25 mph
